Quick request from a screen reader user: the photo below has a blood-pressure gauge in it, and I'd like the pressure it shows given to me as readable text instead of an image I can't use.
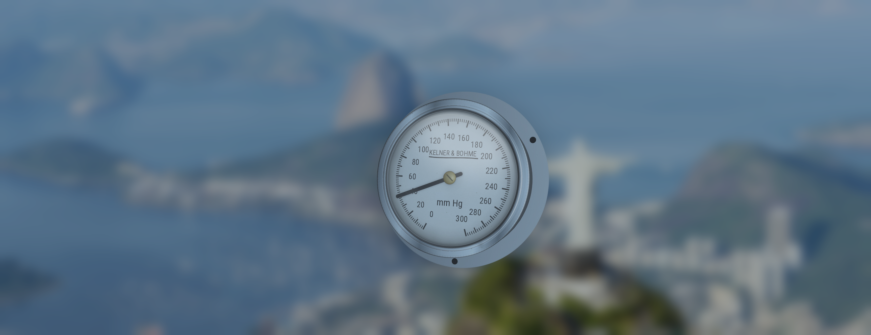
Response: 40 mmHg
